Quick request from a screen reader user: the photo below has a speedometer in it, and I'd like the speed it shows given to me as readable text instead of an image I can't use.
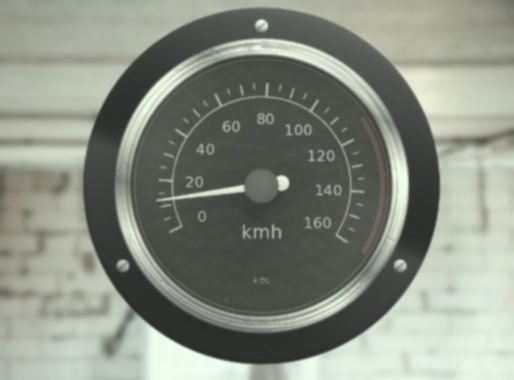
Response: 12.5 km/h
